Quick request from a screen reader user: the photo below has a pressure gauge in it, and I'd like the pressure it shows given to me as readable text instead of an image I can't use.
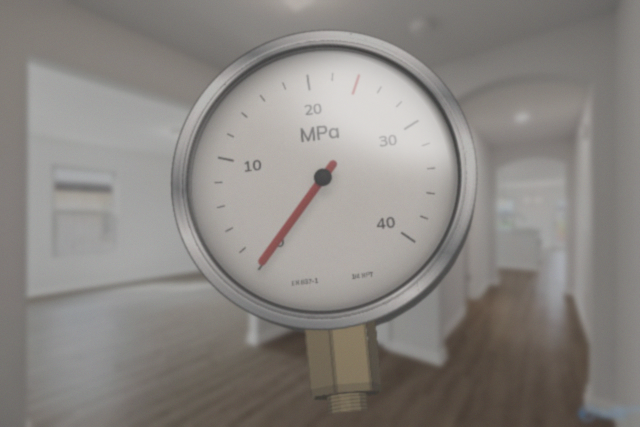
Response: 0 MPa
